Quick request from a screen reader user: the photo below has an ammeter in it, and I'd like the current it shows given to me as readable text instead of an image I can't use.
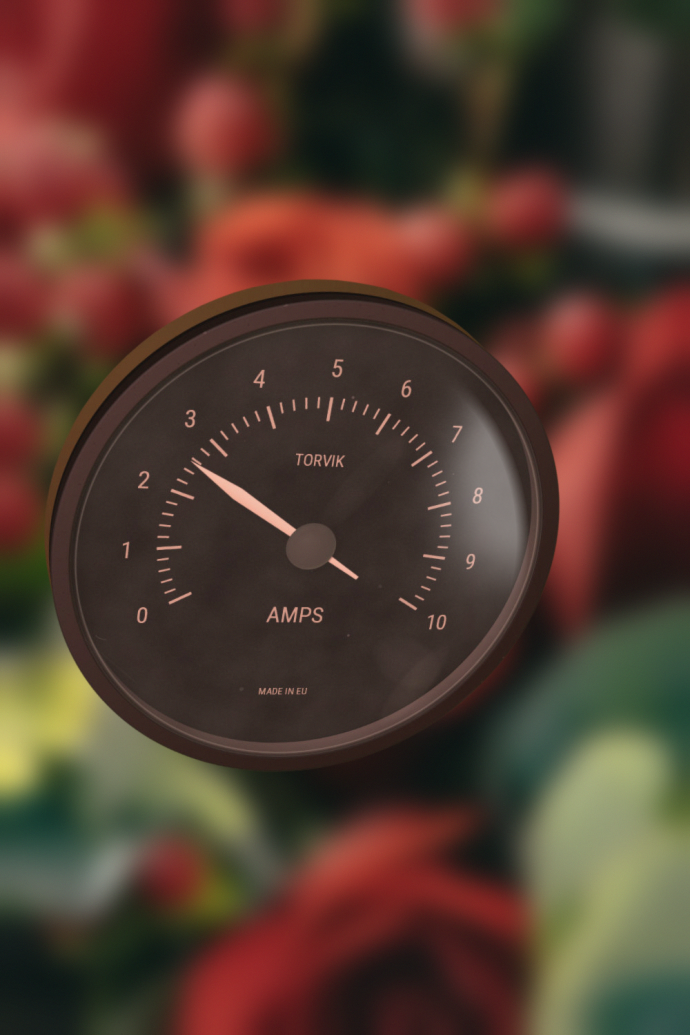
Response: 2.6 A
